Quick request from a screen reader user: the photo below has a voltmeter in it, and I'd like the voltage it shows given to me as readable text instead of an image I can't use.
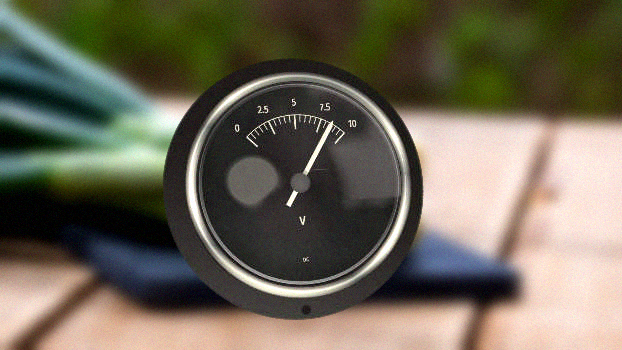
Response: 8.5 V
